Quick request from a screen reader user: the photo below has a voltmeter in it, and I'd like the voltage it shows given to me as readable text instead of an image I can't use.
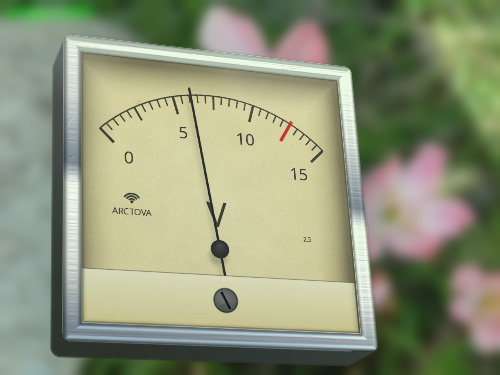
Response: 6 V
